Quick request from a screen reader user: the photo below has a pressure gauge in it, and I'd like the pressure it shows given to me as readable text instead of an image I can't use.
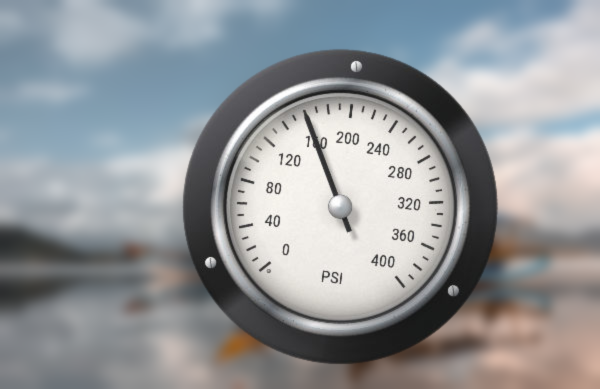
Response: 160 psi
